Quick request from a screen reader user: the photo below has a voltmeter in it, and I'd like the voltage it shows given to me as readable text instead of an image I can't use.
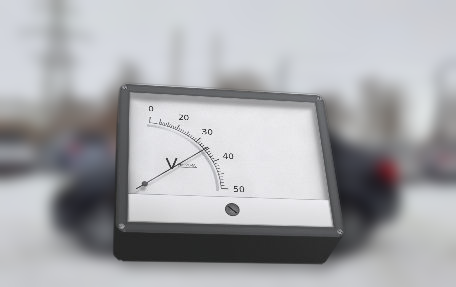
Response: 35 V
